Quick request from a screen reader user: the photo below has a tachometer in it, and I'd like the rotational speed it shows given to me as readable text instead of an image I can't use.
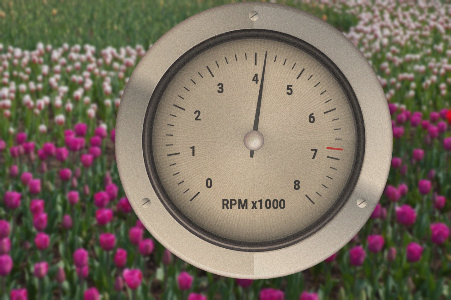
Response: 4200 rpm
